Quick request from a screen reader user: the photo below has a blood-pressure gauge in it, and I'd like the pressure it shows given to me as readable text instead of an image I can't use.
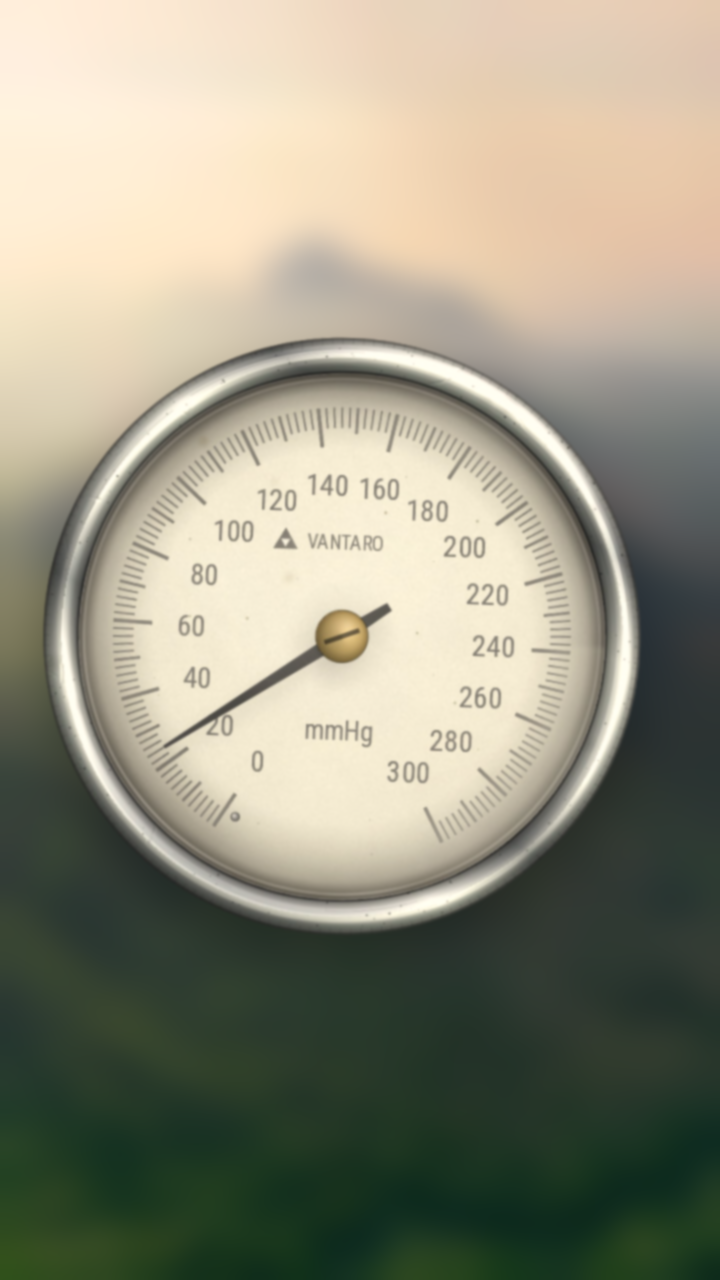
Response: 24 mmHg
